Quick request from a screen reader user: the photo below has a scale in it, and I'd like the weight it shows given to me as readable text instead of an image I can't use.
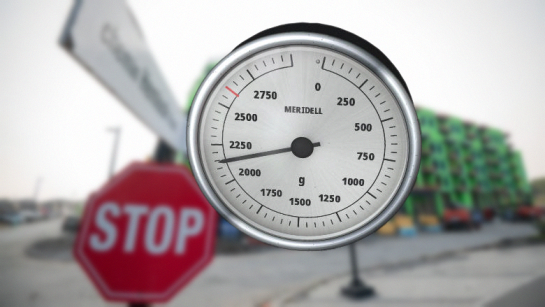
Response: 2150 g
